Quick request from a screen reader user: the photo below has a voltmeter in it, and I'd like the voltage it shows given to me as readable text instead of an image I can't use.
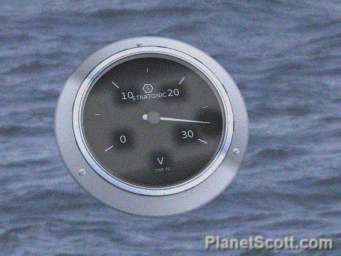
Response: 27.5 V
